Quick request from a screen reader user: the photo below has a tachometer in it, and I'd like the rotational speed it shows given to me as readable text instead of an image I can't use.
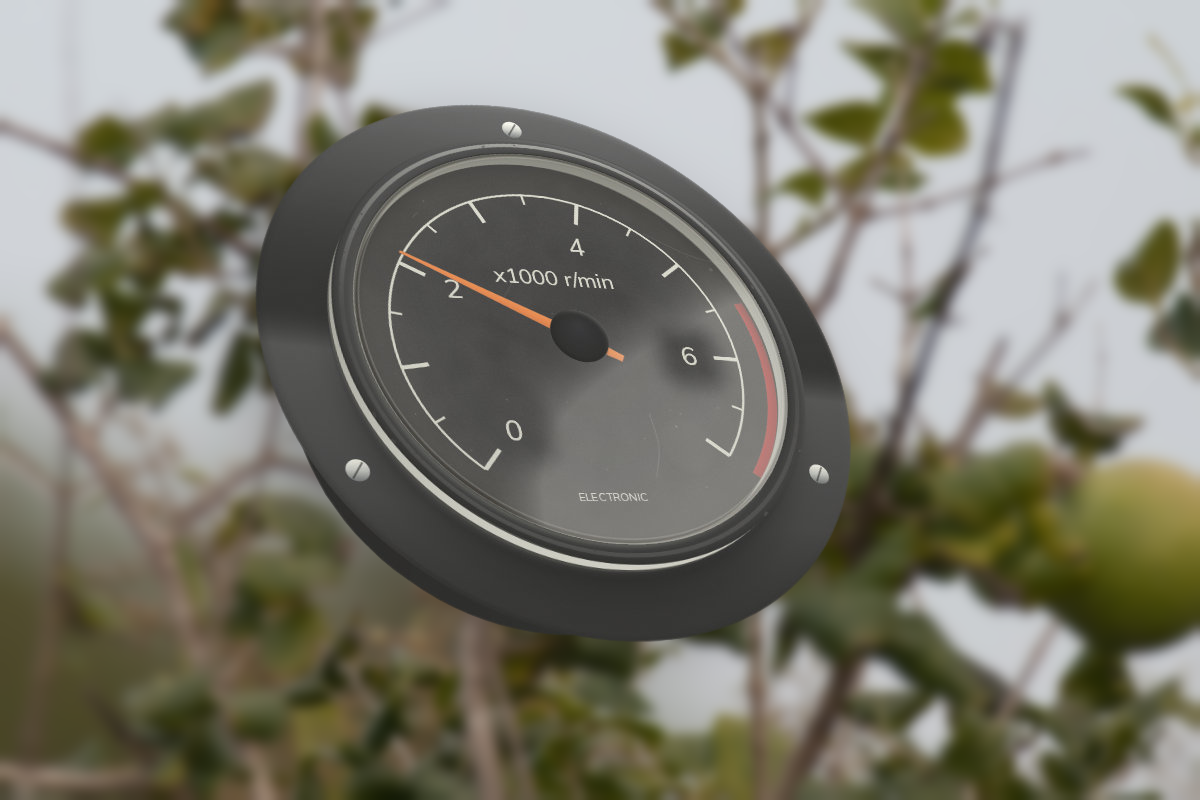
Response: 2000 rpm
